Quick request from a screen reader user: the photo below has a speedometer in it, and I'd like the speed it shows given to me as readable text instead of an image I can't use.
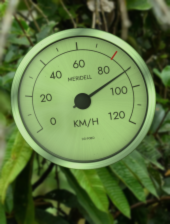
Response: 90 km/h
